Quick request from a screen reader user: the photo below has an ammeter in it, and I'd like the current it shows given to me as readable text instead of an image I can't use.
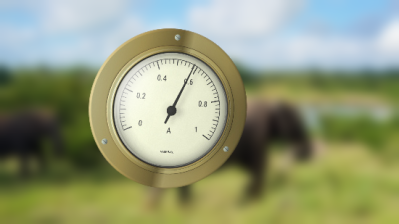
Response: 0.58 A
